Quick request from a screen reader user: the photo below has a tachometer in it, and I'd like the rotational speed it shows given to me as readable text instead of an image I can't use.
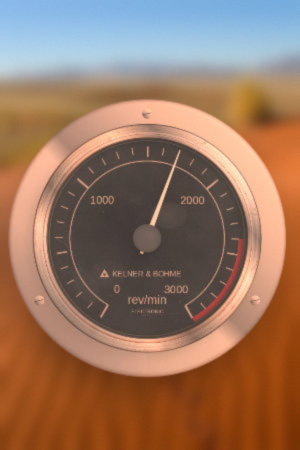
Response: 1700 rpm
